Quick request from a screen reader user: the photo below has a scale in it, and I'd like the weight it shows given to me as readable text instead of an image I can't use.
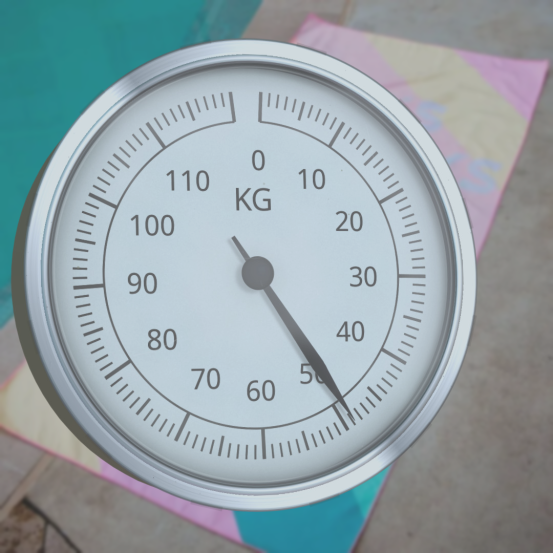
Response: 49 kg
